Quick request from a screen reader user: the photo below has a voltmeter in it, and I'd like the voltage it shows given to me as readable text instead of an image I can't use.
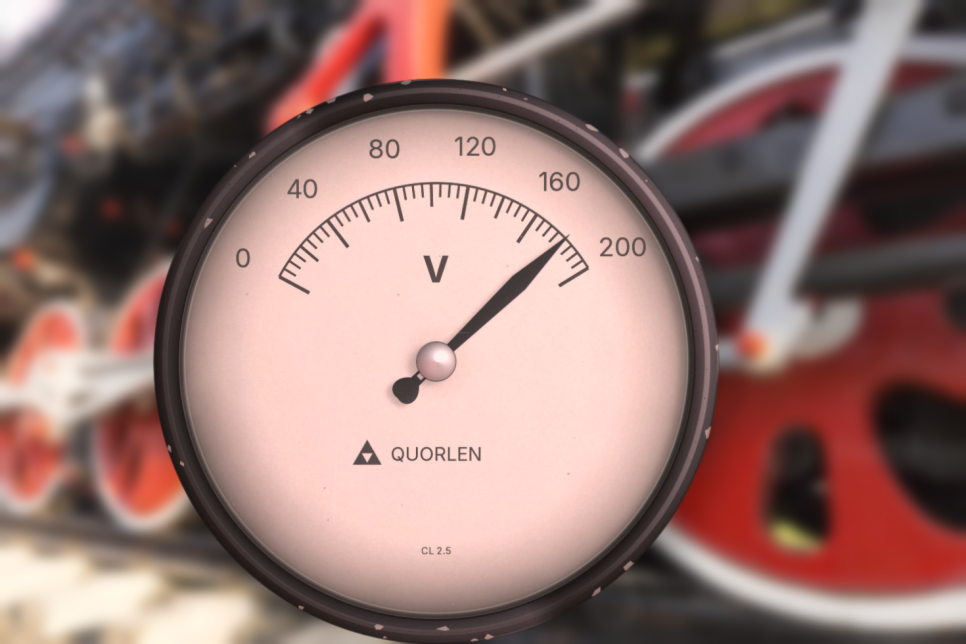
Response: 180 V
